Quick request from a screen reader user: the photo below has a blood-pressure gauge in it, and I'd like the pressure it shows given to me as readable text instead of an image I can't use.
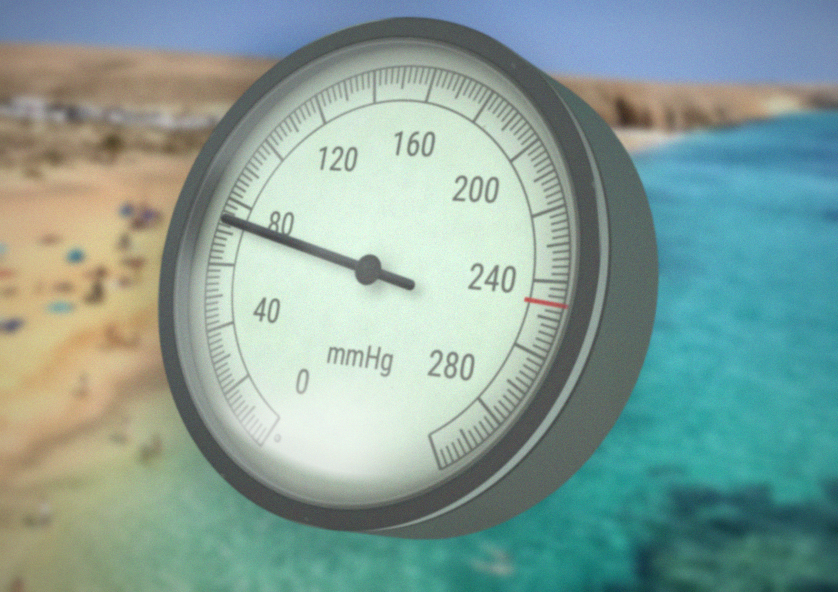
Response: 74 mmHg
